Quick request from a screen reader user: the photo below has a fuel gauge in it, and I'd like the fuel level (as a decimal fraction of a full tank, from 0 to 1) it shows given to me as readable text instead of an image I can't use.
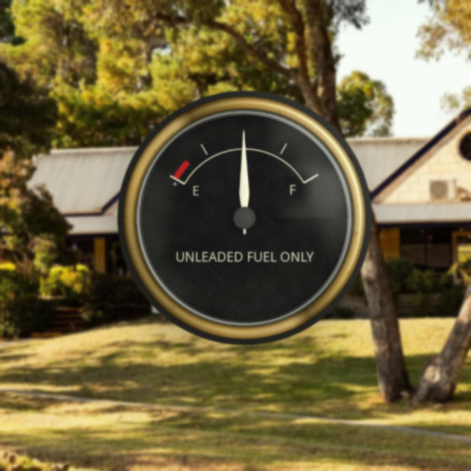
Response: 0.5
